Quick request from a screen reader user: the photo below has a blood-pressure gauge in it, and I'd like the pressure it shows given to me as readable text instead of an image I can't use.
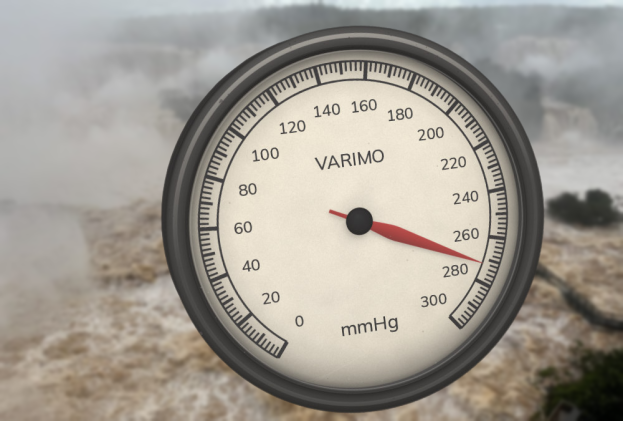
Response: 272 mmHg
